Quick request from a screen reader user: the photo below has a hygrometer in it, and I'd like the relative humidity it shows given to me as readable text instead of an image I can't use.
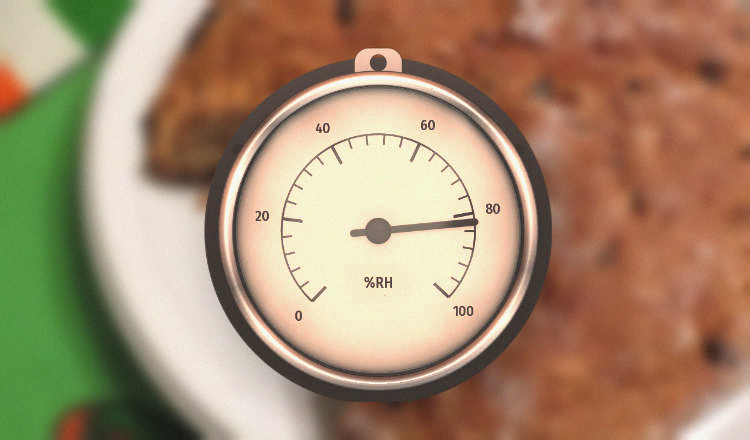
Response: 82 %
